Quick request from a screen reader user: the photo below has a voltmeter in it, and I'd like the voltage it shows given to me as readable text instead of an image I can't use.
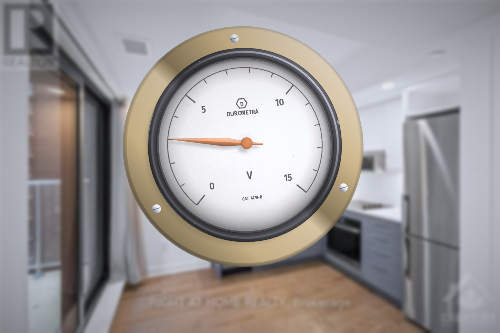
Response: 3 V
